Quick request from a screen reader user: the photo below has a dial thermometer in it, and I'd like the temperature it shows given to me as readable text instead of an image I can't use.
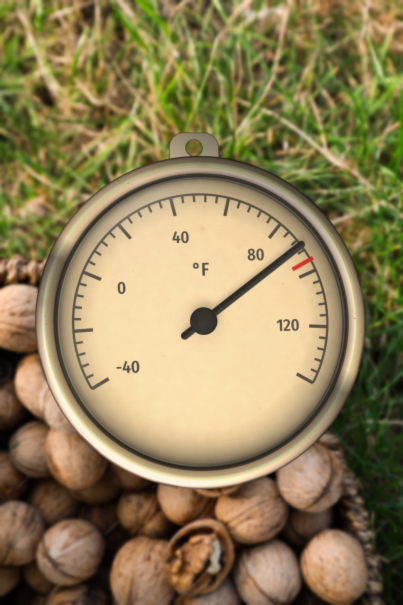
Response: 90 °F
